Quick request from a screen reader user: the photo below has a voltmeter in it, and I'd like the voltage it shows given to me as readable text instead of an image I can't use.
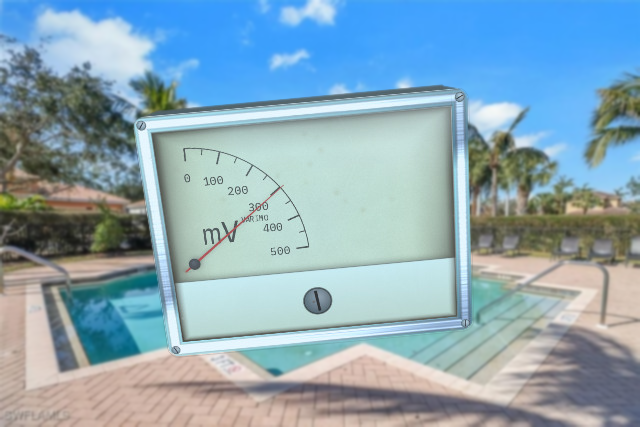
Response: 300 mV
